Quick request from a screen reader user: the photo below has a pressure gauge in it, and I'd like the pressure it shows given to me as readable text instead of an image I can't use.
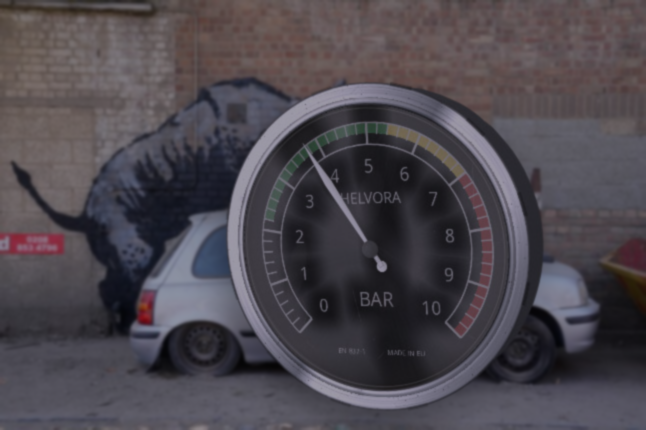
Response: 3.8 bar
